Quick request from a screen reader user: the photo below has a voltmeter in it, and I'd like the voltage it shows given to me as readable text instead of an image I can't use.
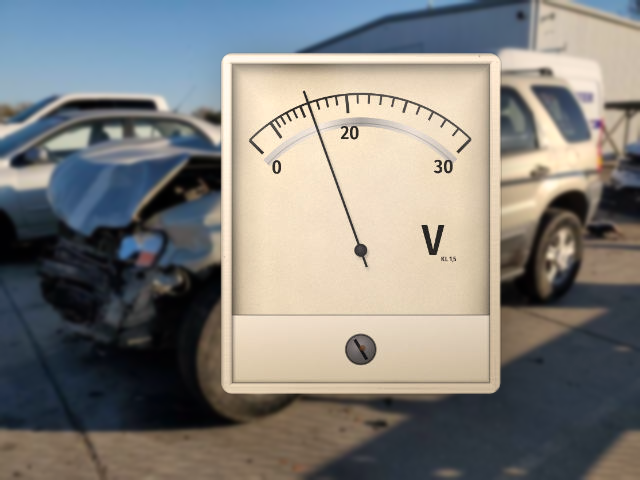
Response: 16 V
